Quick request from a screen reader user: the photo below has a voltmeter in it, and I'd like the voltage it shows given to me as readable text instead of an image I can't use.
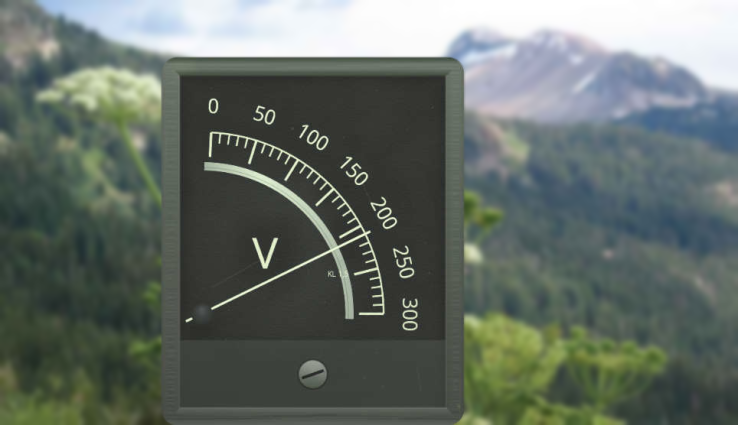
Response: 210 V
